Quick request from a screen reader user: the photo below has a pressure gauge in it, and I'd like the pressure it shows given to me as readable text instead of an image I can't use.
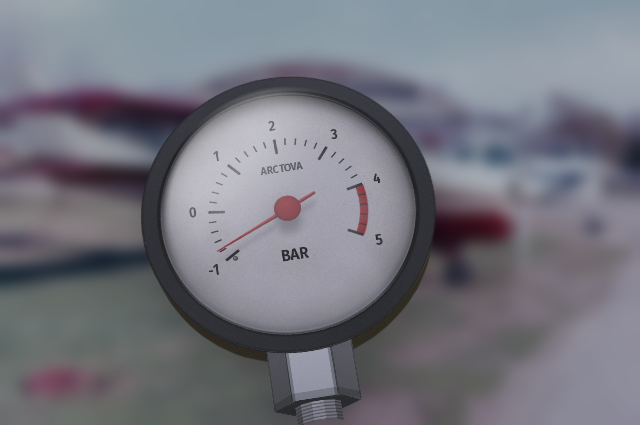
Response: -0.8 bar
